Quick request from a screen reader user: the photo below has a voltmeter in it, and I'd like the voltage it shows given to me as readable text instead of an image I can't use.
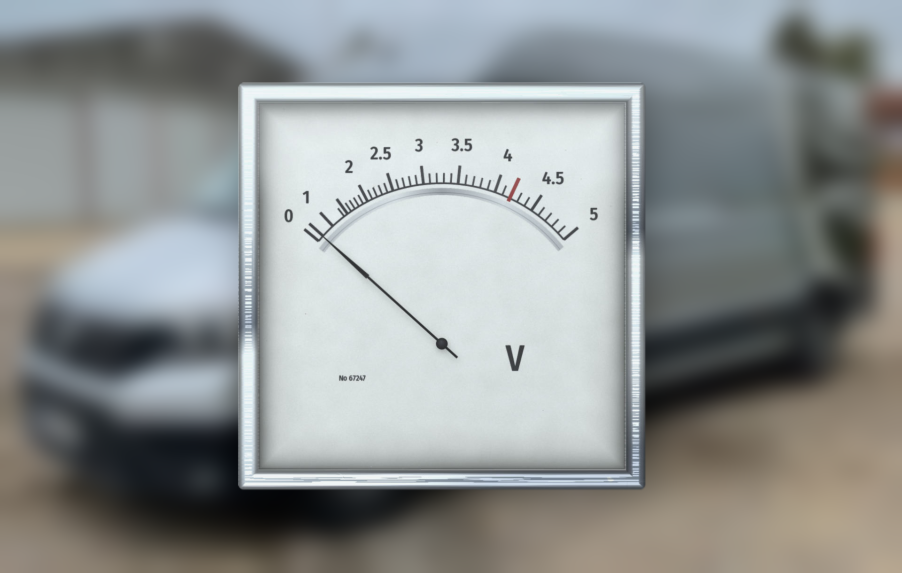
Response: 0.5 V
